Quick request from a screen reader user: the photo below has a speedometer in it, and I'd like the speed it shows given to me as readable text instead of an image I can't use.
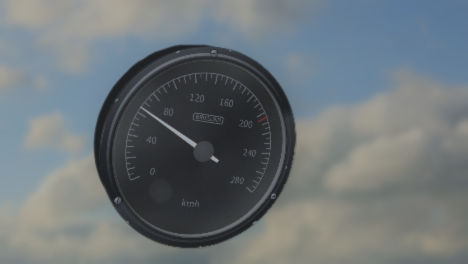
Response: 65 km/h
